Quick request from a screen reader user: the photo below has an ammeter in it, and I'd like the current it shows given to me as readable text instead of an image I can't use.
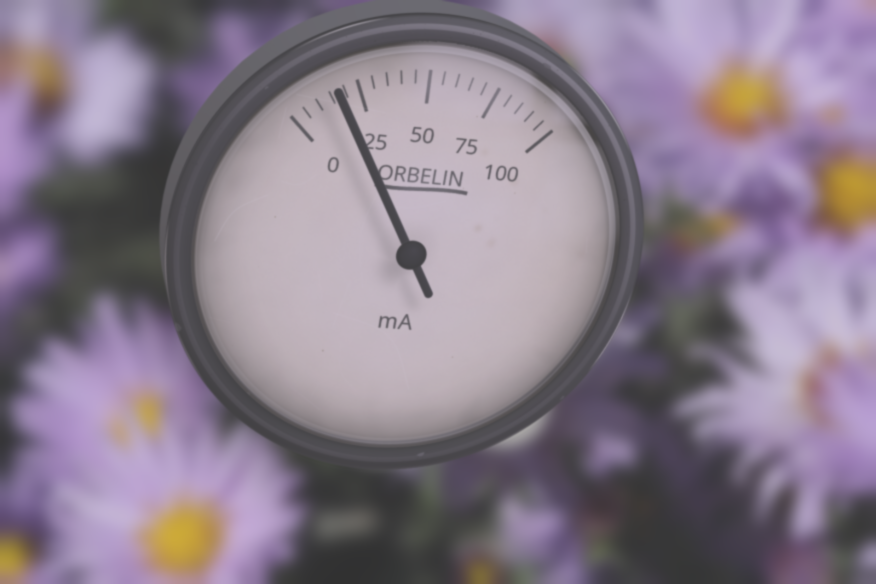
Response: 17.5 mA
